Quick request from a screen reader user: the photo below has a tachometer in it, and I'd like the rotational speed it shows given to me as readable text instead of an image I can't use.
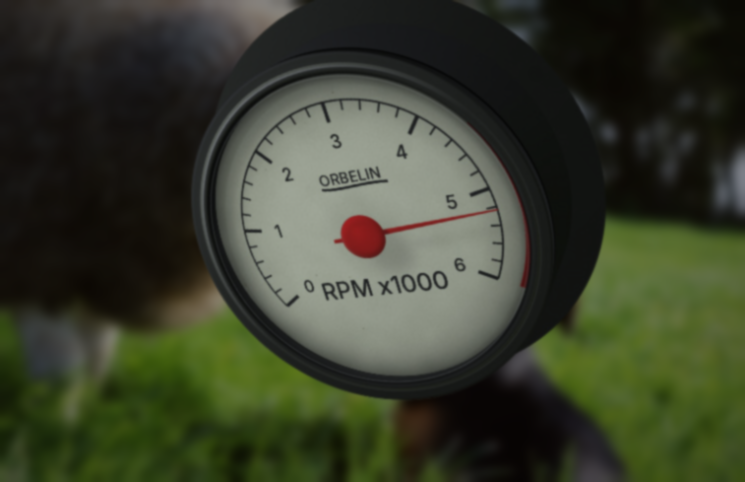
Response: 5200 rpm
